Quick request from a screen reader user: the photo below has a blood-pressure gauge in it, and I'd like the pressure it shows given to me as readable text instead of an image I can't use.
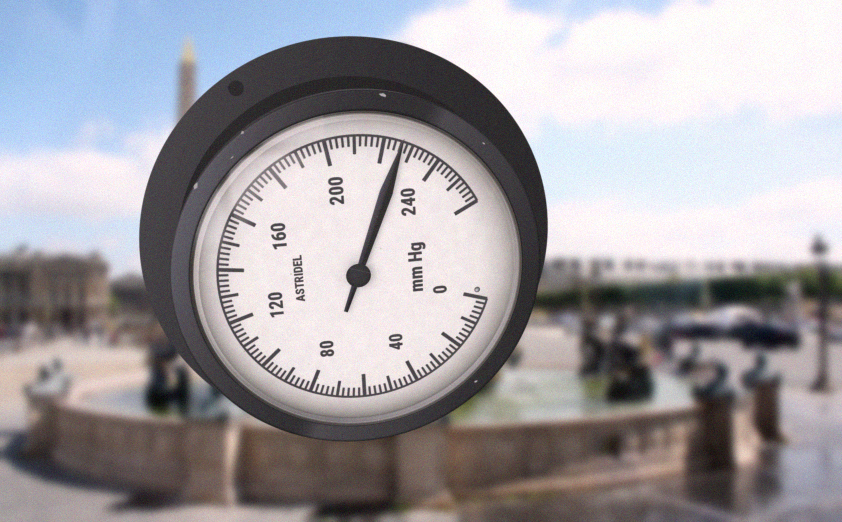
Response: 226 mmHg
